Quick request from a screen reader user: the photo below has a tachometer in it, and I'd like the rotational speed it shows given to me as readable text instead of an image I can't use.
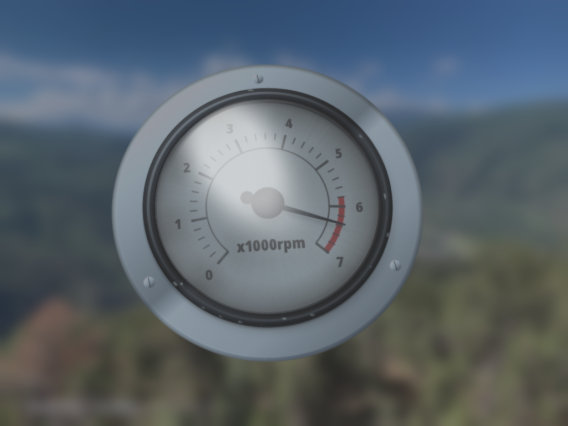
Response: 6400 rpm
